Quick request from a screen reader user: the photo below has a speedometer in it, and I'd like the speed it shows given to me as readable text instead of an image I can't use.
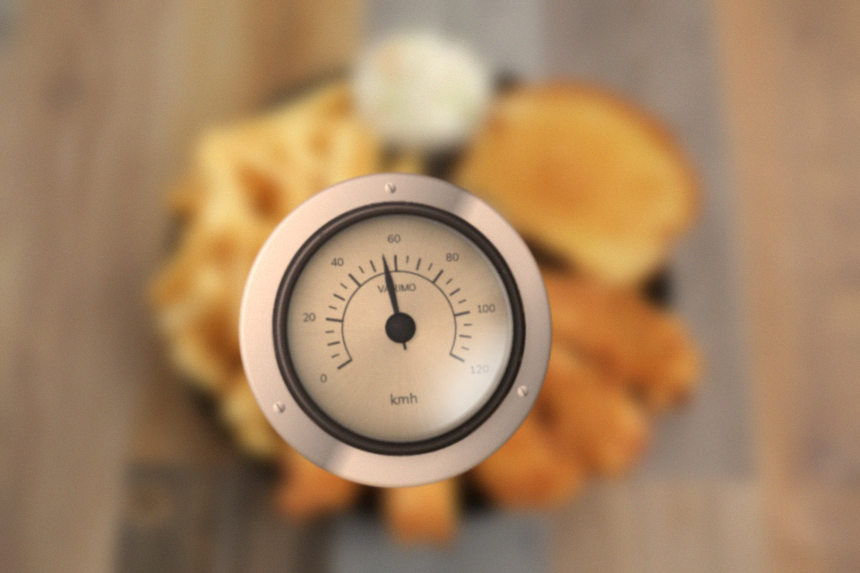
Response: 55 km/h
